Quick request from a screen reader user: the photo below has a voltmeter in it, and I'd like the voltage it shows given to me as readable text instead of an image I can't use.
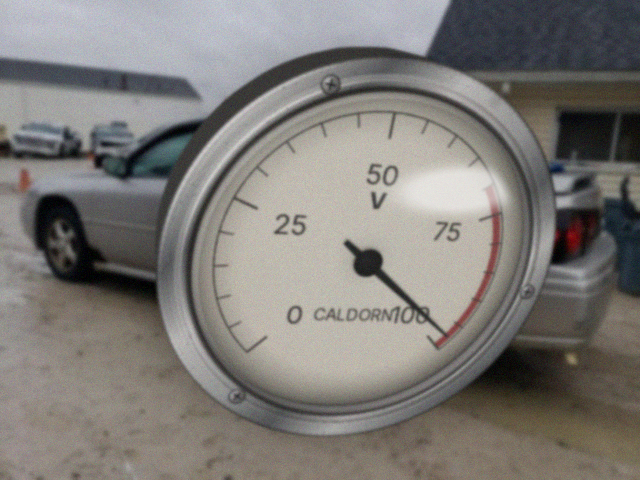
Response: 97.5 V
